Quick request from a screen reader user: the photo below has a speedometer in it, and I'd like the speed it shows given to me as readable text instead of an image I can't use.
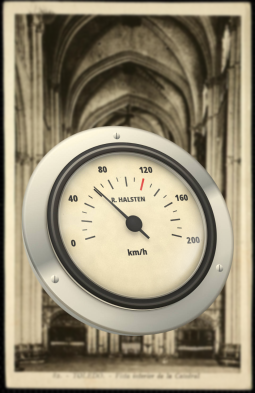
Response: 60 km/h
